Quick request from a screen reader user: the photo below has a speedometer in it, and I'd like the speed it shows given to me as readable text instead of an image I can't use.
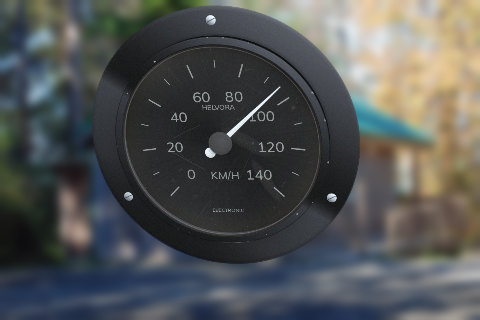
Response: 95 km/h
